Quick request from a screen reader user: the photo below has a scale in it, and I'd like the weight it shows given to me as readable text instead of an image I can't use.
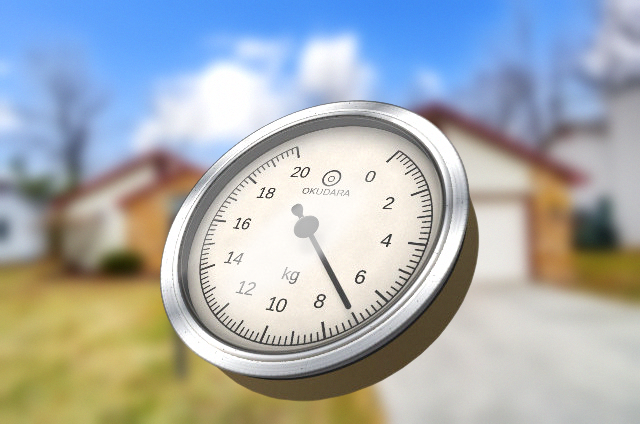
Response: 7 kg
